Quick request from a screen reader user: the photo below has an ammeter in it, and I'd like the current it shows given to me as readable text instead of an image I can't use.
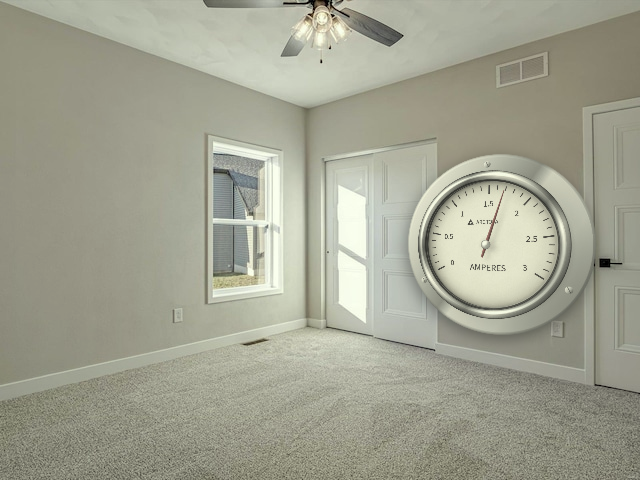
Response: 1.7 A
